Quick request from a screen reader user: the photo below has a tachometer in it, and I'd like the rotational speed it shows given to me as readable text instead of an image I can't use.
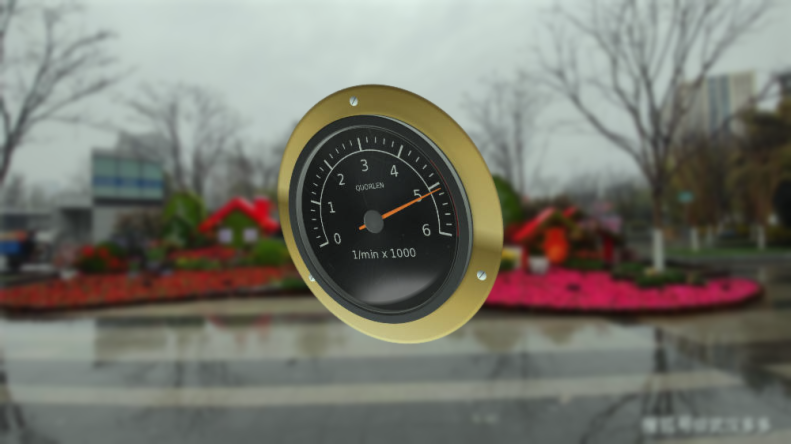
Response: 5100 rpm
